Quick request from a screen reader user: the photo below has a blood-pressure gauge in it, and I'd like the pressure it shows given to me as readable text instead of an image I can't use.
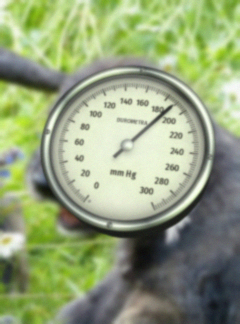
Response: 190 mmHg
